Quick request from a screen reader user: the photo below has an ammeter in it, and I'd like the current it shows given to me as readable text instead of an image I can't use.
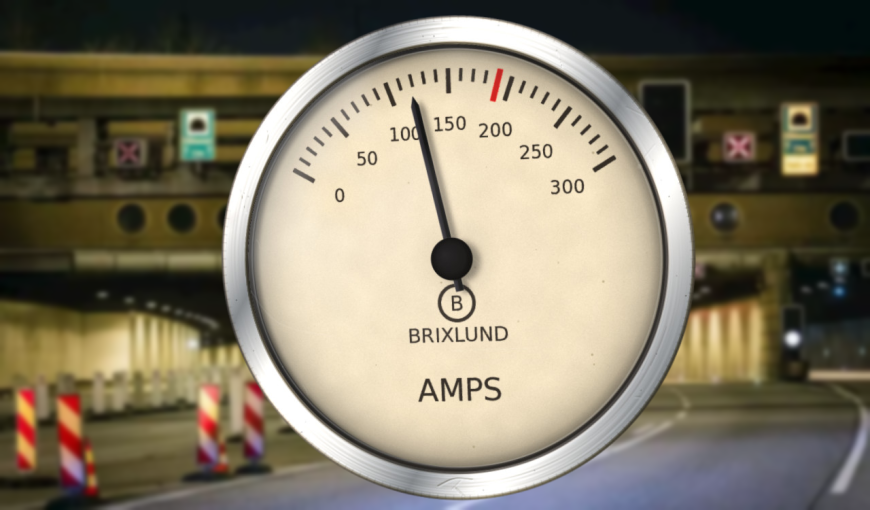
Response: 120 A
